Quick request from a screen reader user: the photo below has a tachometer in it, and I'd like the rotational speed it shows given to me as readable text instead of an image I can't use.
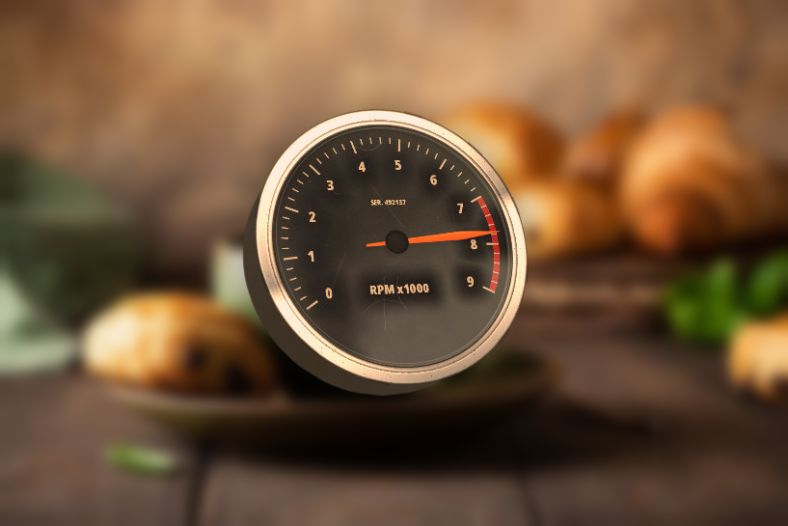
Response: 7800 rpm
